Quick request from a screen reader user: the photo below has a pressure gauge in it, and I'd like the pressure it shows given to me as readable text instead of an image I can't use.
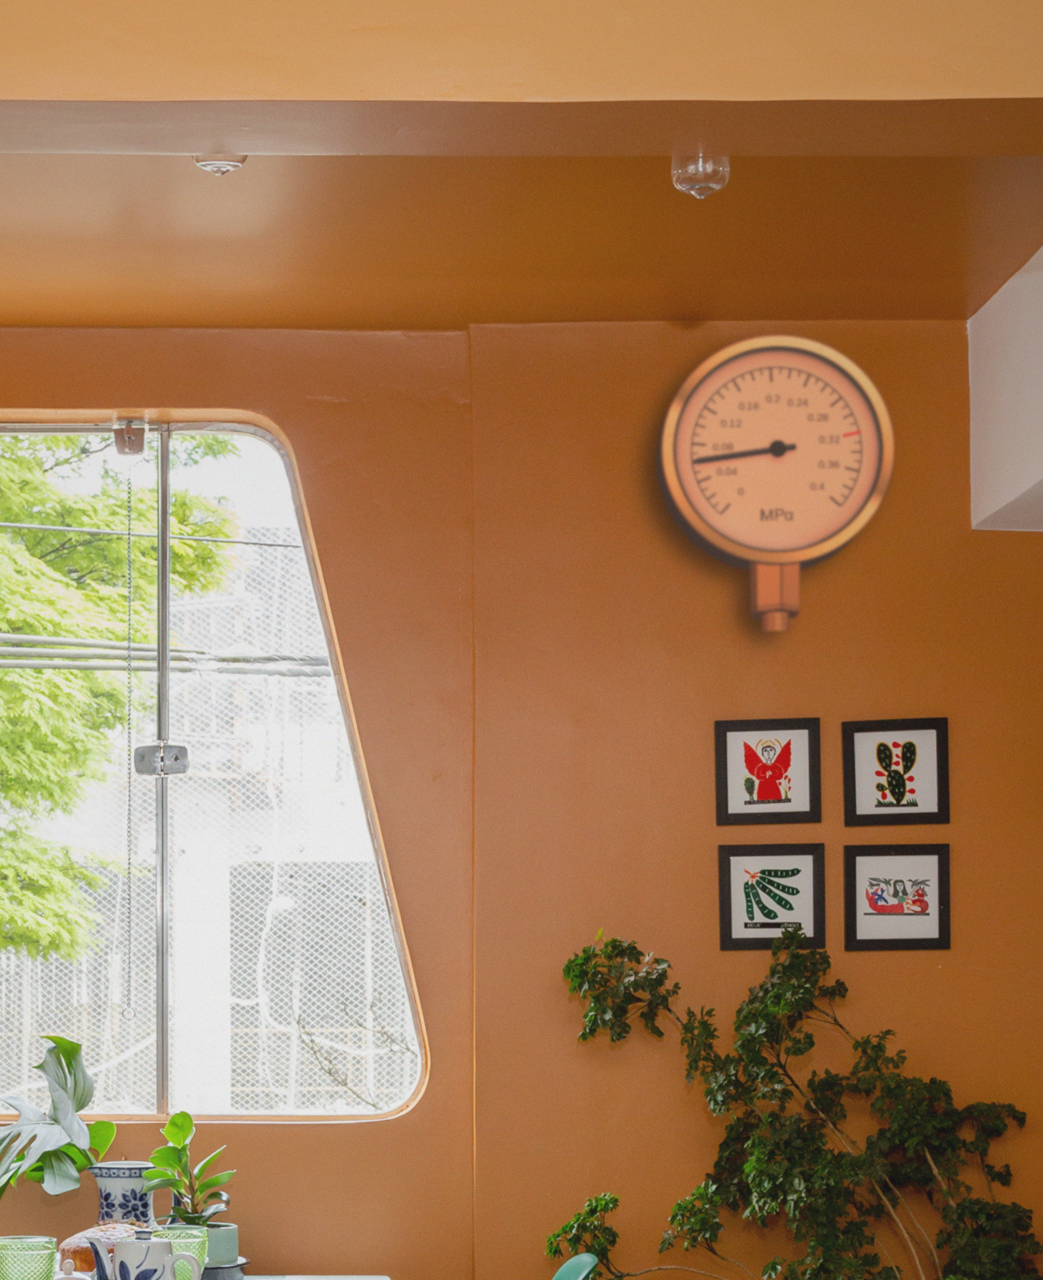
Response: 0.06 MPa
